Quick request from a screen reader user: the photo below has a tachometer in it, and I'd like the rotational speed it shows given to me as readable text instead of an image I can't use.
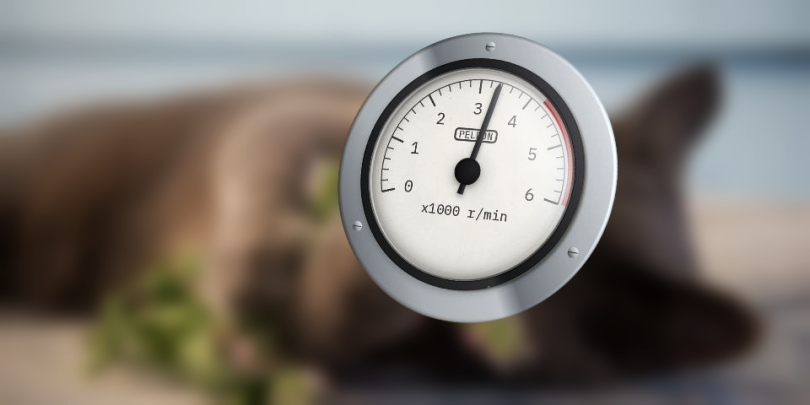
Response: 3400 rpm
